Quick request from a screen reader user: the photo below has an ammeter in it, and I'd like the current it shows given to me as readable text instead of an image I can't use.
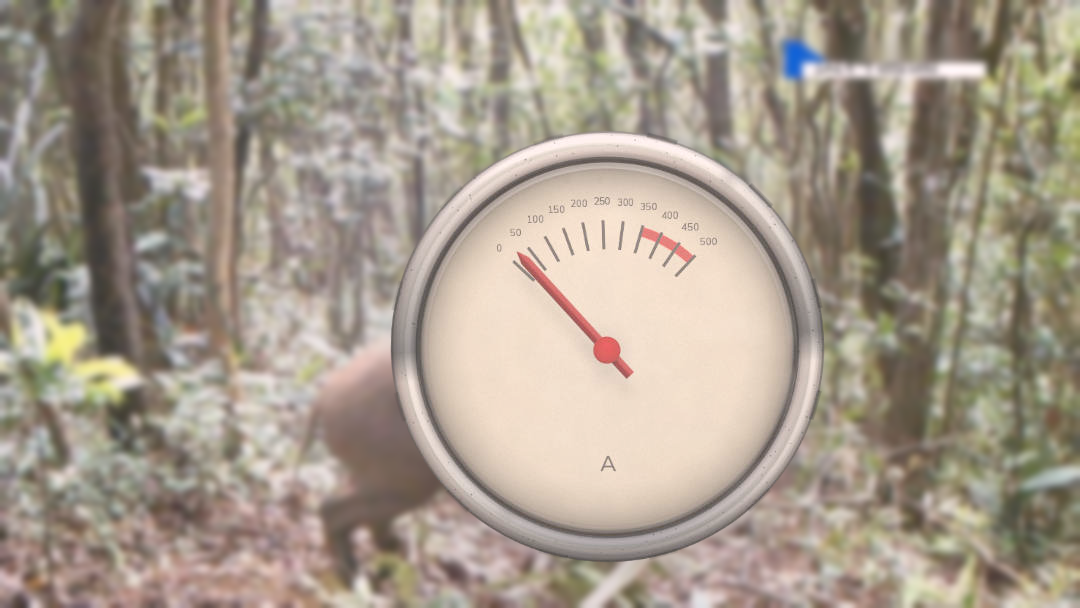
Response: 25 A
